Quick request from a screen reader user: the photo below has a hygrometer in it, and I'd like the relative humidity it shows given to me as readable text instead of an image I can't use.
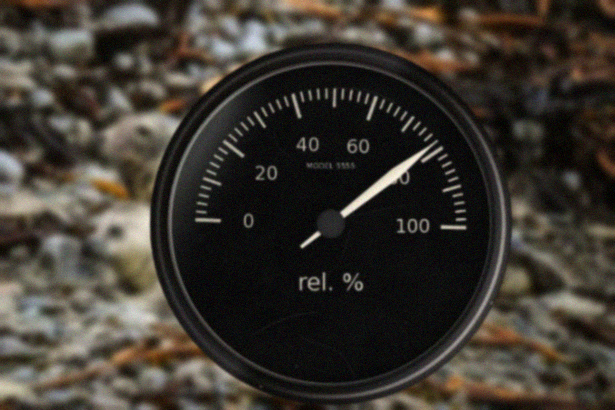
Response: 78 %
